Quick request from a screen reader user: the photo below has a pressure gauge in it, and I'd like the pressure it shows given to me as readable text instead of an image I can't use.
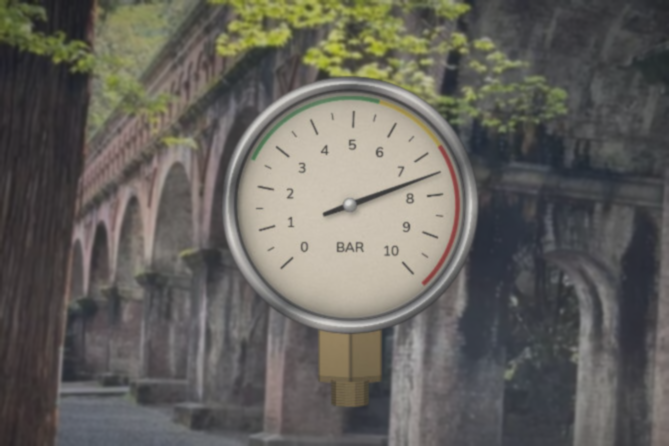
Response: 7.5 bar
